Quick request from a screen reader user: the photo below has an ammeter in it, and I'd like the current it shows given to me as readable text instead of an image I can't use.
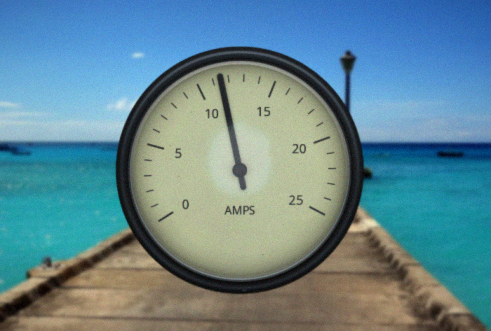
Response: 11.5 A
